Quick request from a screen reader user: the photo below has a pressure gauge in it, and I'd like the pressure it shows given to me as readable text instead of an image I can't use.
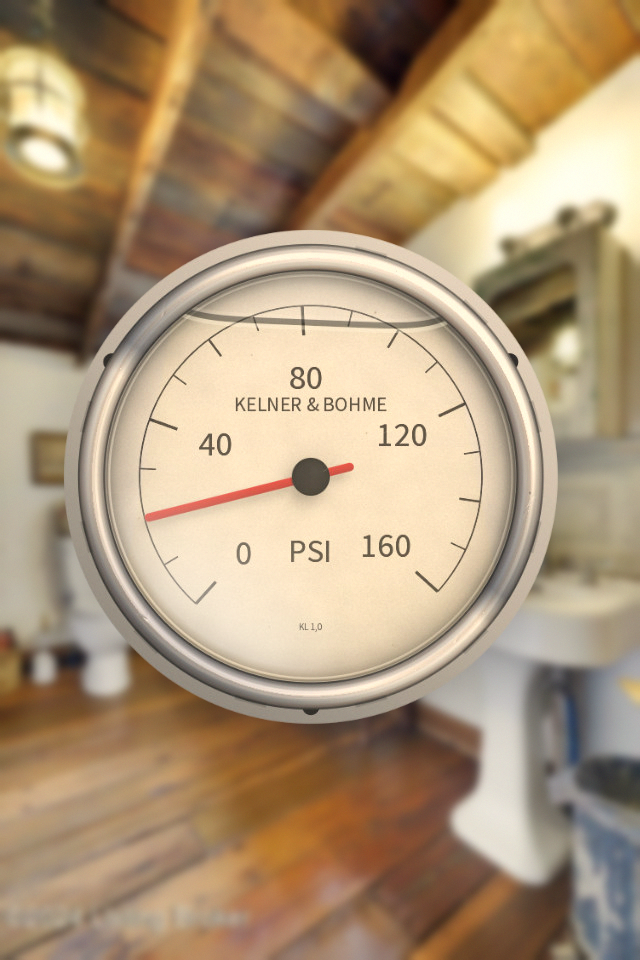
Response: 20 psi
